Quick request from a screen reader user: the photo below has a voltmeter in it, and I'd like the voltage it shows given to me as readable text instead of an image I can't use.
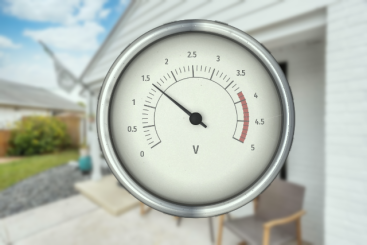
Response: 1.5 V
